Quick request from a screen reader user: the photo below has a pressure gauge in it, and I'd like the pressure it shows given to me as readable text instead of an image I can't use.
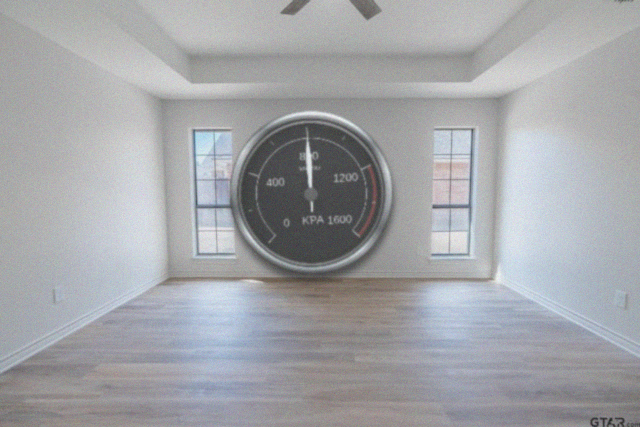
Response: 800 kPa
